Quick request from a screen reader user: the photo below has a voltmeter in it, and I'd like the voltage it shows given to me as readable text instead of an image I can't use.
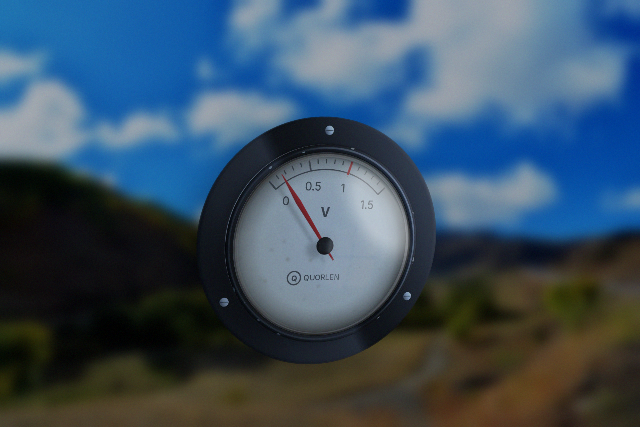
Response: 0.15 V
